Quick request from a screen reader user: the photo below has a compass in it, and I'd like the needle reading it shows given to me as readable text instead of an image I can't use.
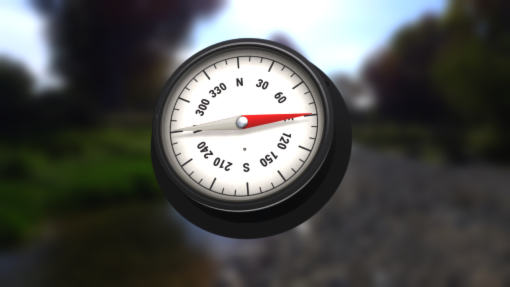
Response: 90 °
